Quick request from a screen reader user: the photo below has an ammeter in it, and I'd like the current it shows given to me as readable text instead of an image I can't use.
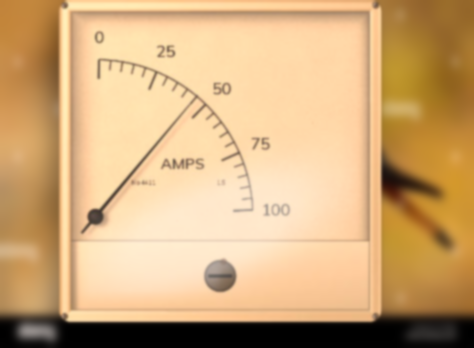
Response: 45 A
